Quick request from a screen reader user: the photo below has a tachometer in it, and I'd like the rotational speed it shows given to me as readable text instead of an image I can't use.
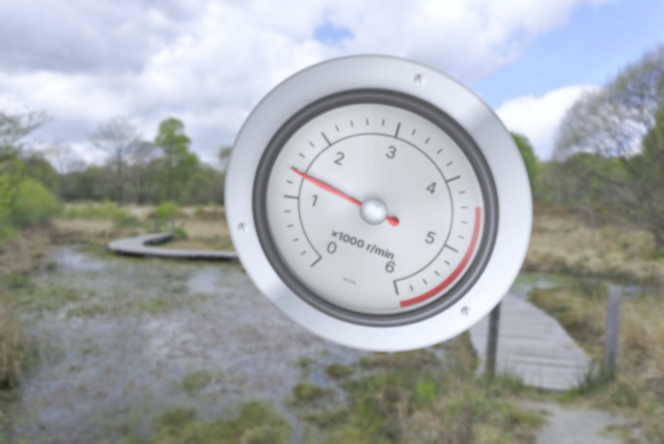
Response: 1400 rpm
